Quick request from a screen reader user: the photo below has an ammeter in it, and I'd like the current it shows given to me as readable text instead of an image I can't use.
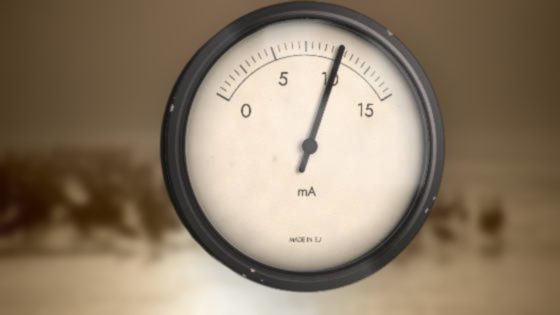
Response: 10 mA
